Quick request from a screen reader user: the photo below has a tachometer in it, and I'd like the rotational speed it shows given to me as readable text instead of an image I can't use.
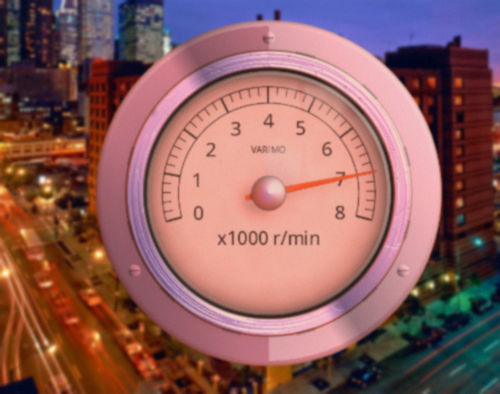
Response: 7000 rpm
